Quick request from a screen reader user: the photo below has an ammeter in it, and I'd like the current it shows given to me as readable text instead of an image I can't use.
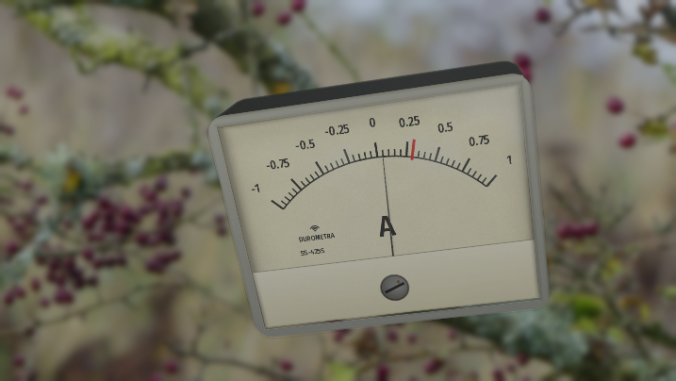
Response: 0.05 A
